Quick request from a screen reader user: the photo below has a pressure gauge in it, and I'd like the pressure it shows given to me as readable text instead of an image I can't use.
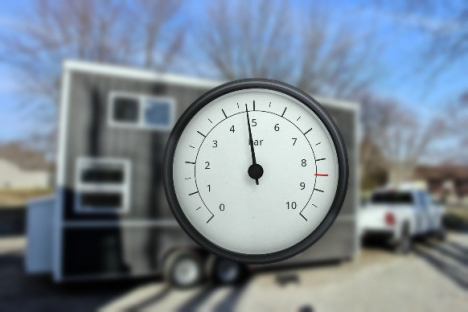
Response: 4.75 bar
